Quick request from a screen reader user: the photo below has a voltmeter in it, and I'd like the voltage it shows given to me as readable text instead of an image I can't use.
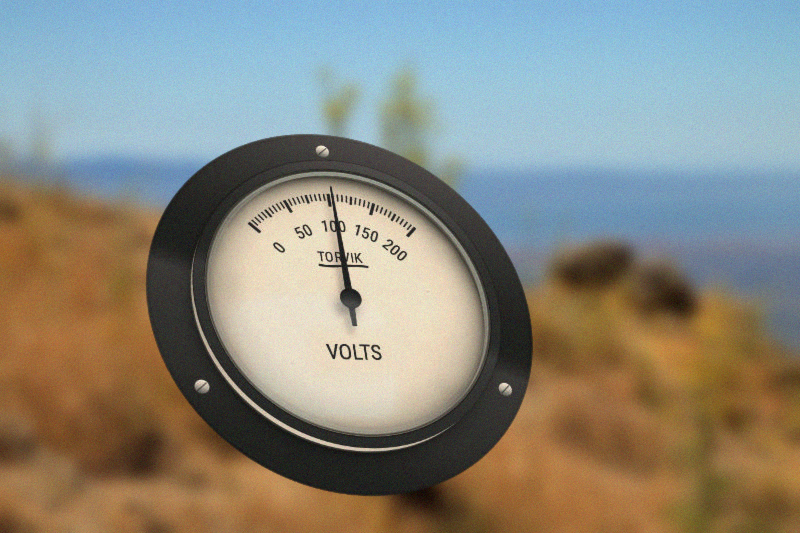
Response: 100 V
